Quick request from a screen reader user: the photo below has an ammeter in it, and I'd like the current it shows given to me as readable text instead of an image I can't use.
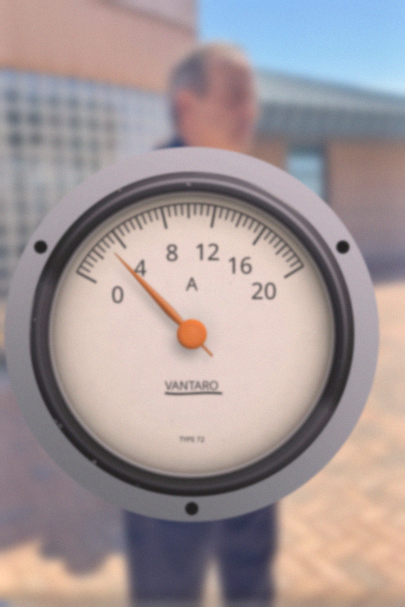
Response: 3 A
